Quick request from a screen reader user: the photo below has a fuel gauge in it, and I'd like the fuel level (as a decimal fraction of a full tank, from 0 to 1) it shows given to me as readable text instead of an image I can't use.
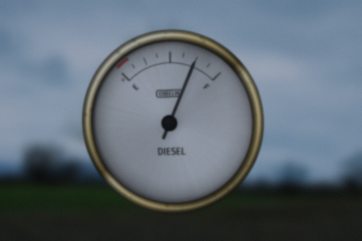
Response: 0.75
